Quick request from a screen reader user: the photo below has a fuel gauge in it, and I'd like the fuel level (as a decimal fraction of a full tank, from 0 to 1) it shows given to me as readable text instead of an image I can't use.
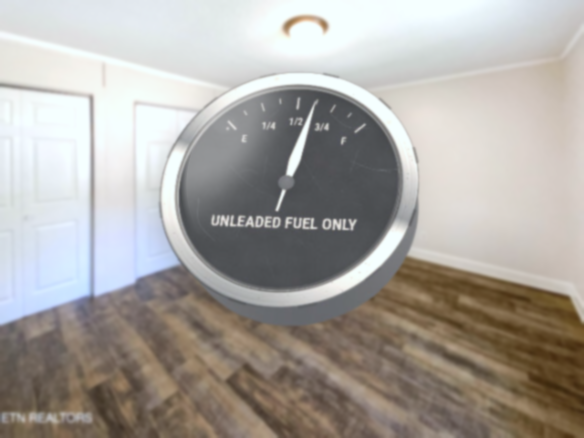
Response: 0.625
